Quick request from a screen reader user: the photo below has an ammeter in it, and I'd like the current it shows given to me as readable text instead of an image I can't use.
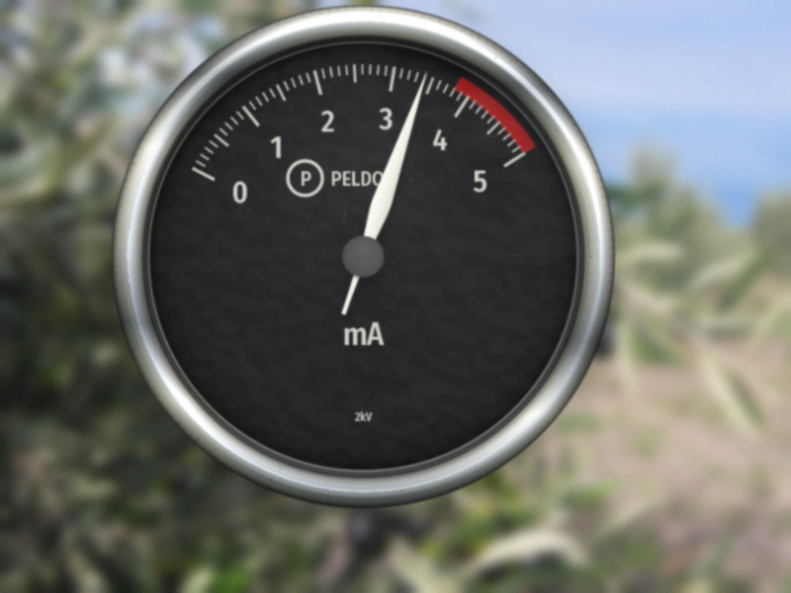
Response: 3.4 mA
